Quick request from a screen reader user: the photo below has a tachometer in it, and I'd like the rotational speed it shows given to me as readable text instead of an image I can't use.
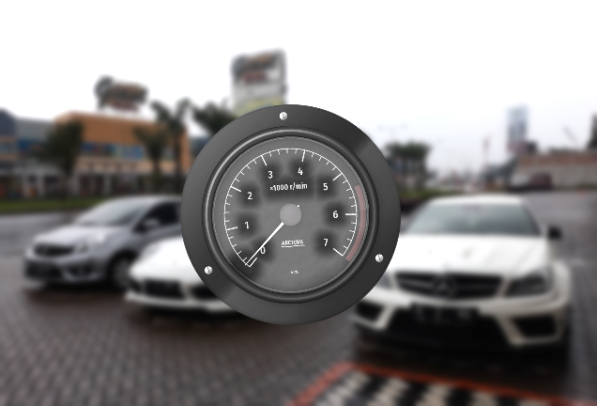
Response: 100 rpm
